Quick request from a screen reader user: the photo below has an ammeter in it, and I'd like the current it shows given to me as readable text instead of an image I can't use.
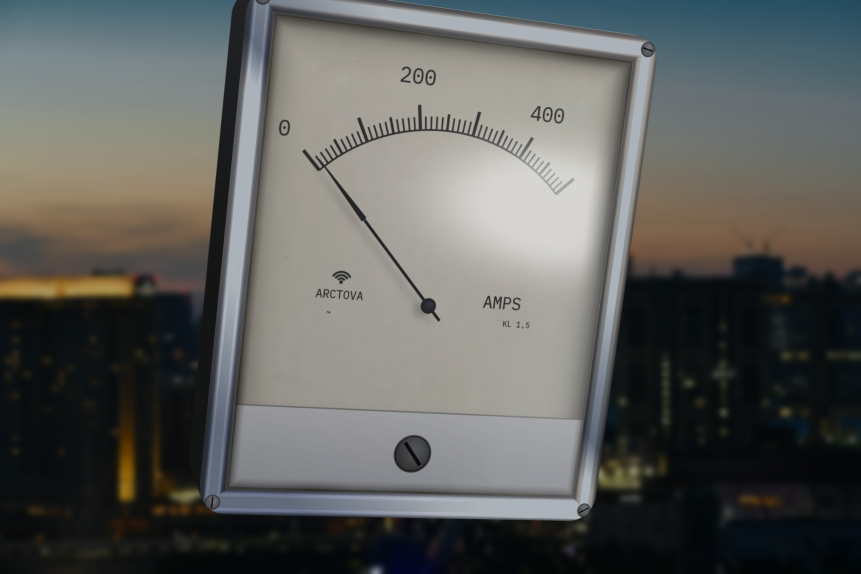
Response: 10 A
